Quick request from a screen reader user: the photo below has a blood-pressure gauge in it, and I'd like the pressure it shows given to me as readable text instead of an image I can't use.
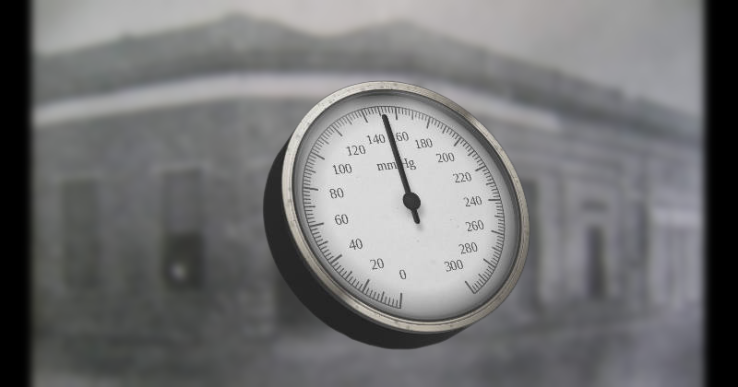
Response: 150 mmHg
